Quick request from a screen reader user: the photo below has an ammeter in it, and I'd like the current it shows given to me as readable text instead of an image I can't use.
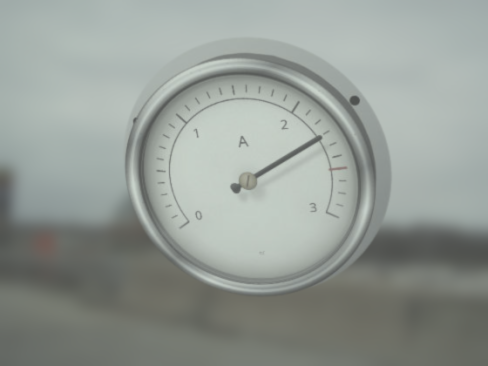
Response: 2.3 A
